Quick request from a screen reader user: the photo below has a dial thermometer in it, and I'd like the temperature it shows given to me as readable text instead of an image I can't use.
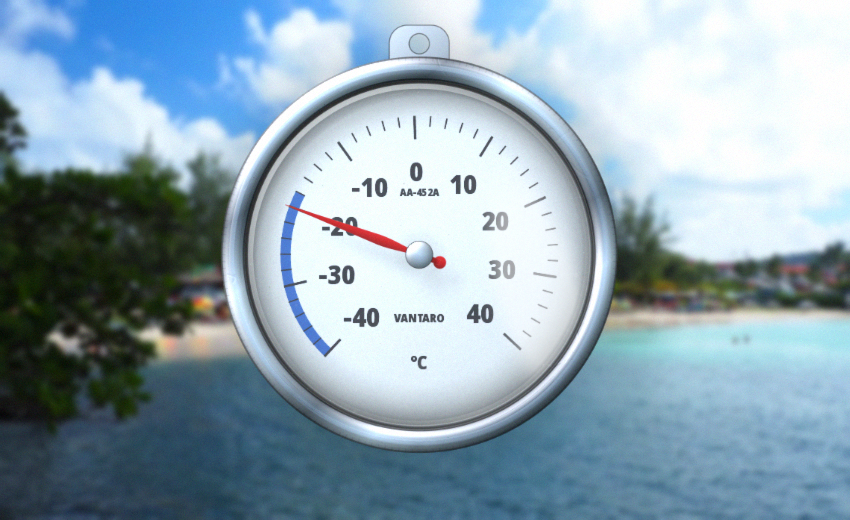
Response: -20 °C
